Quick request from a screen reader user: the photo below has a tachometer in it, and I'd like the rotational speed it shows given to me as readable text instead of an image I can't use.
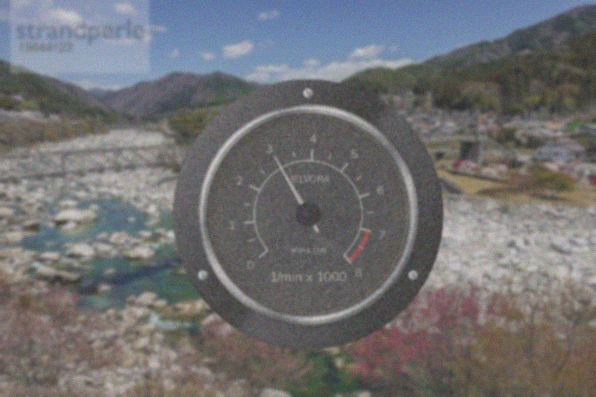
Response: 3000 rpm
